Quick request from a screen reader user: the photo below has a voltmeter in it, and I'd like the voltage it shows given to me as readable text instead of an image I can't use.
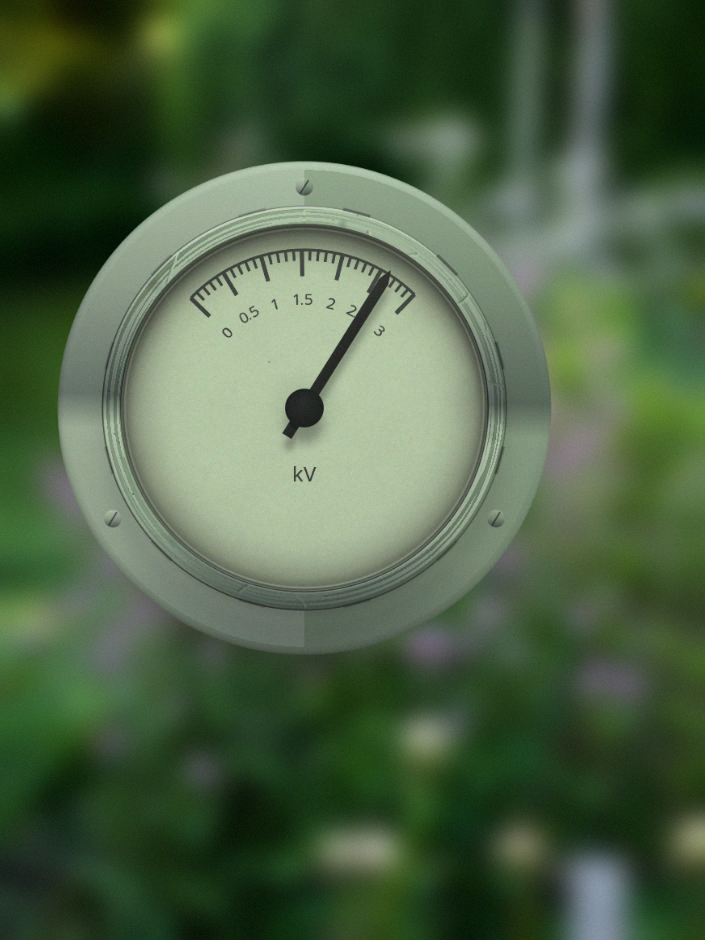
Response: 2.6 kV
